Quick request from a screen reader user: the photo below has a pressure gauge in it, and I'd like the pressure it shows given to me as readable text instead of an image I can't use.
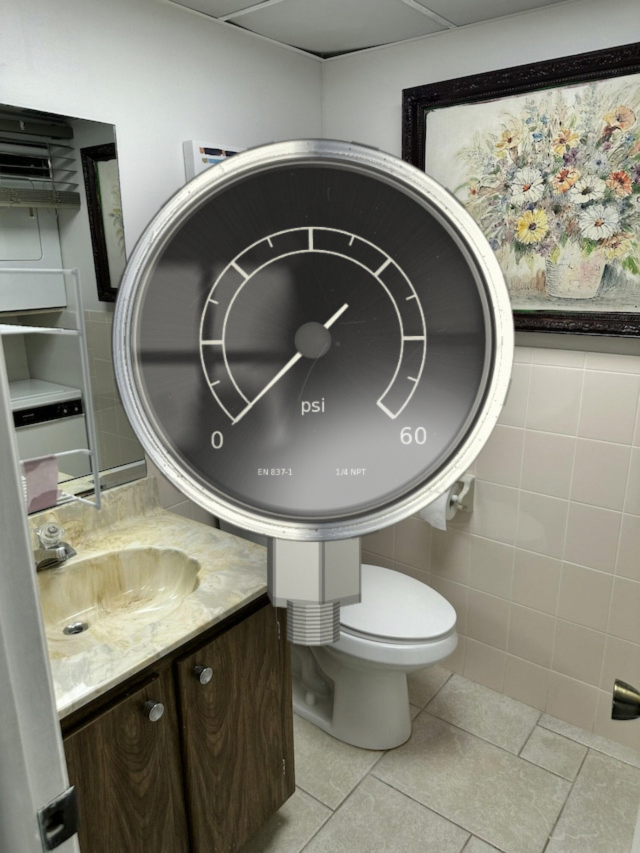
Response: 0 psi
